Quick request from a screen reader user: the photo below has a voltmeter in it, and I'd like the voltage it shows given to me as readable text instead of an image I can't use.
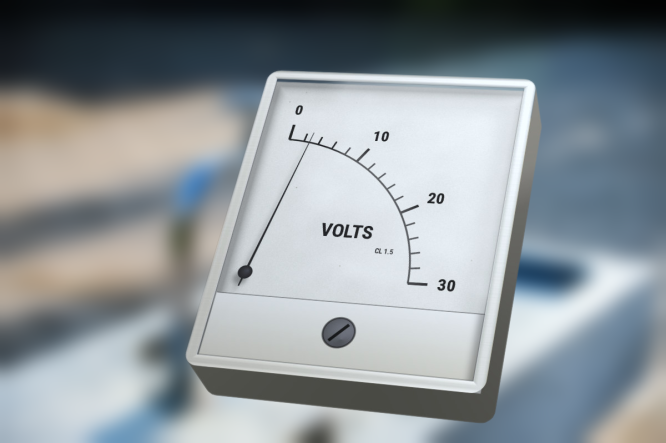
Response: 3 V
